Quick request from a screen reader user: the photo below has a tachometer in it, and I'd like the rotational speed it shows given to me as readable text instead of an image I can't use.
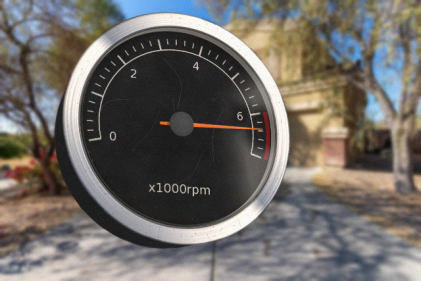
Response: 6400 rpm
